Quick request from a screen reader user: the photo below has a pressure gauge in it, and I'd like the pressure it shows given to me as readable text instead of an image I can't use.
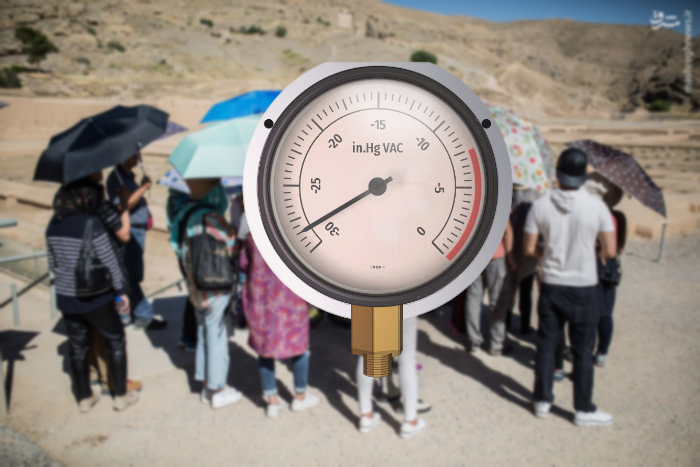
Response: -28.5 inHg
